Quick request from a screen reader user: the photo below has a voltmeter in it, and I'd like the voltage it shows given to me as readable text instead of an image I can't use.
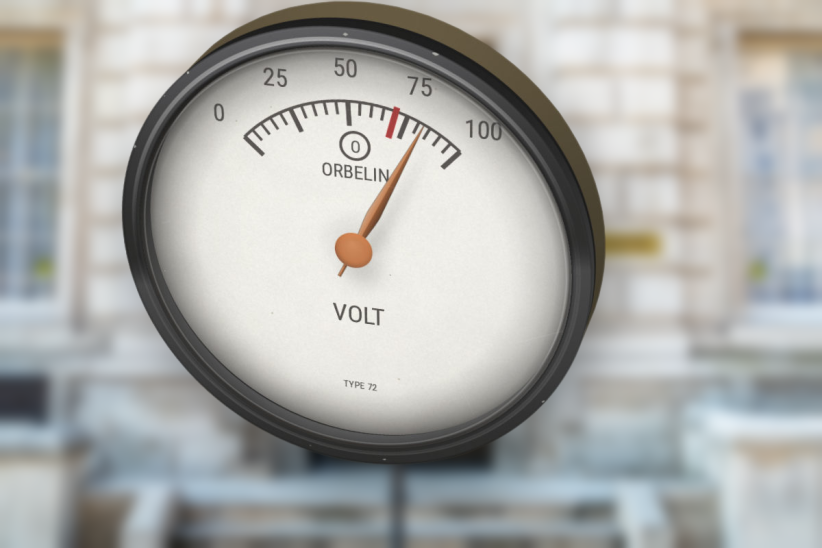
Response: 82.5 V
